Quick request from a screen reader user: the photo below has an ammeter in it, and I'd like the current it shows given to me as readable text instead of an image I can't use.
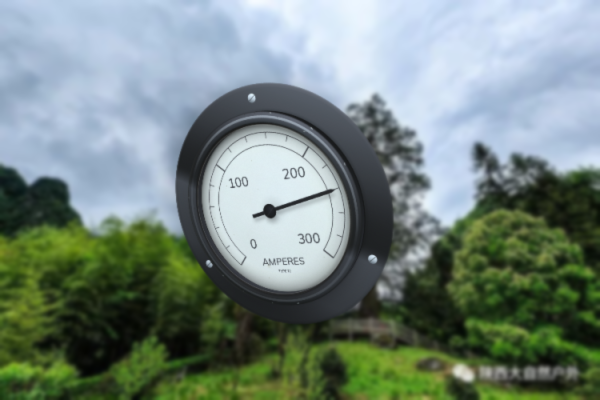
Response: 240 A
